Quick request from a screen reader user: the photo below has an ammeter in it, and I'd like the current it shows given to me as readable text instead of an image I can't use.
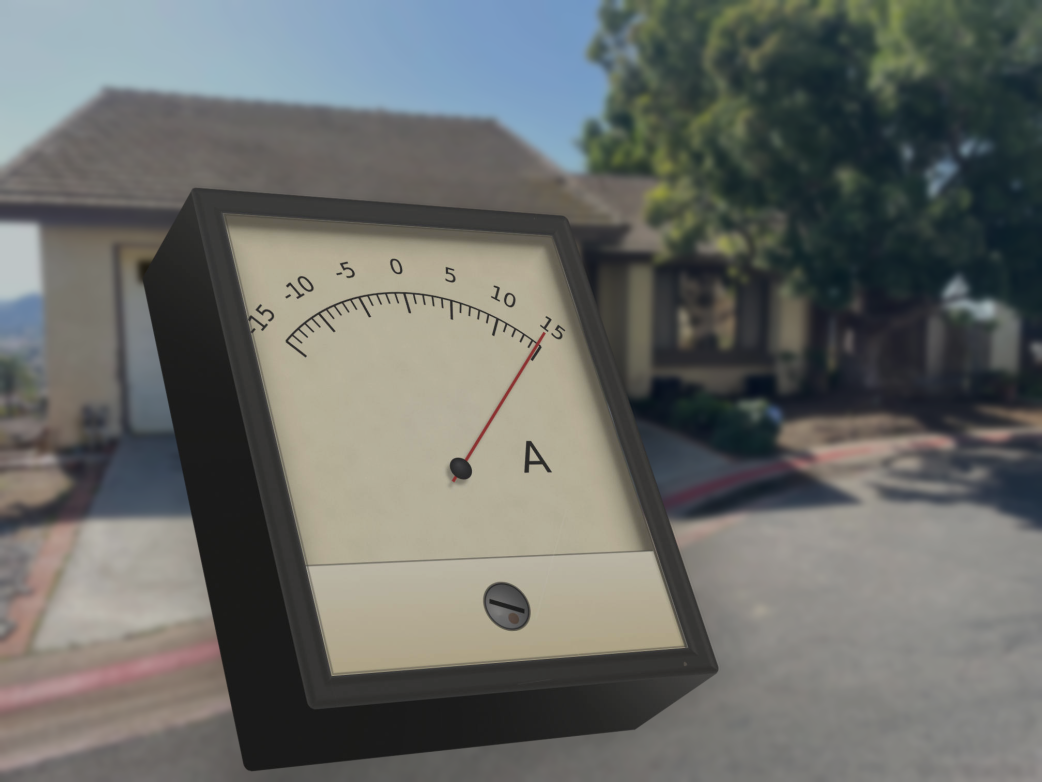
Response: 14.5 A
